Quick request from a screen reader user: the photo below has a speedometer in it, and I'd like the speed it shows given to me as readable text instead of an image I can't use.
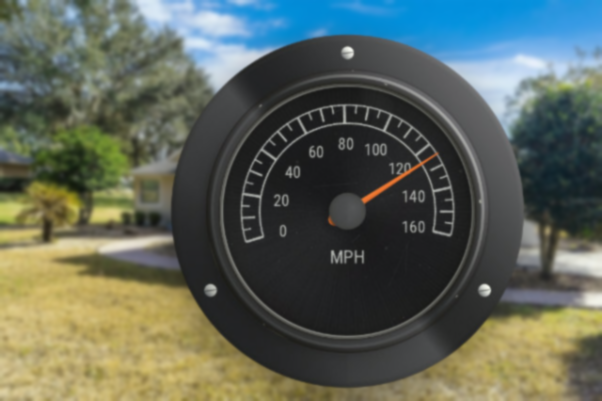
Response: 125 mph
